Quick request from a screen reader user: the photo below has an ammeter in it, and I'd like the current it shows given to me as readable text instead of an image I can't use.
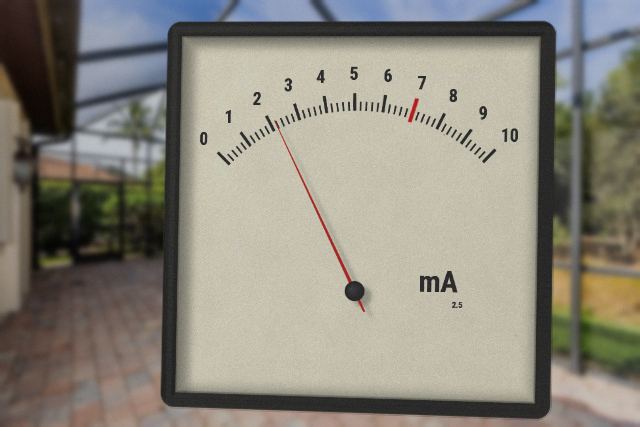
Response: 2.2 mA
